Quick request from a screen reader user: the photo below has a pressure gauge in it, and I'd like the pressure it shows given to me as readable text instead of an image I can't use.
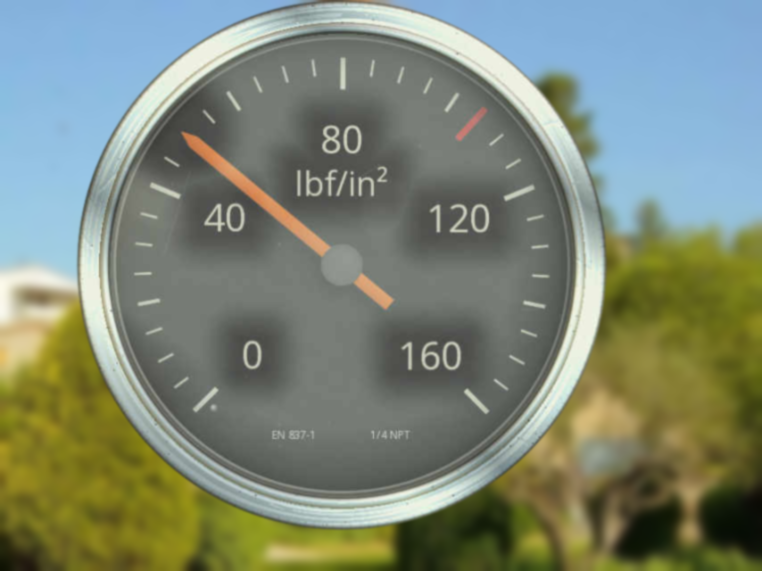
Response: 50 psi
